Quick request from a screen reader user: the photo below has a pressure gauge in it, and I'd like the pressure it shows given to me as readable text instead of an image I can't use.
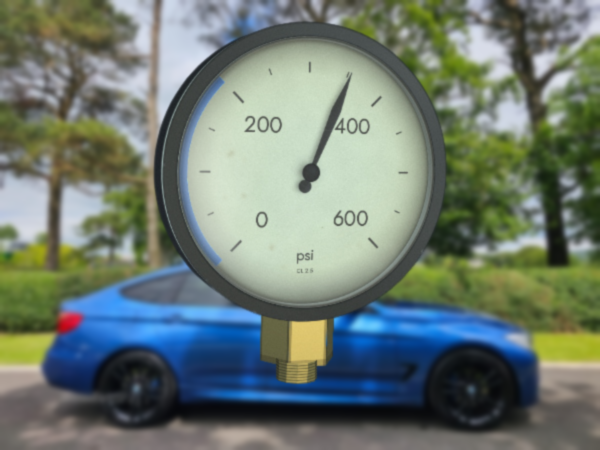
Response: 350 psi
